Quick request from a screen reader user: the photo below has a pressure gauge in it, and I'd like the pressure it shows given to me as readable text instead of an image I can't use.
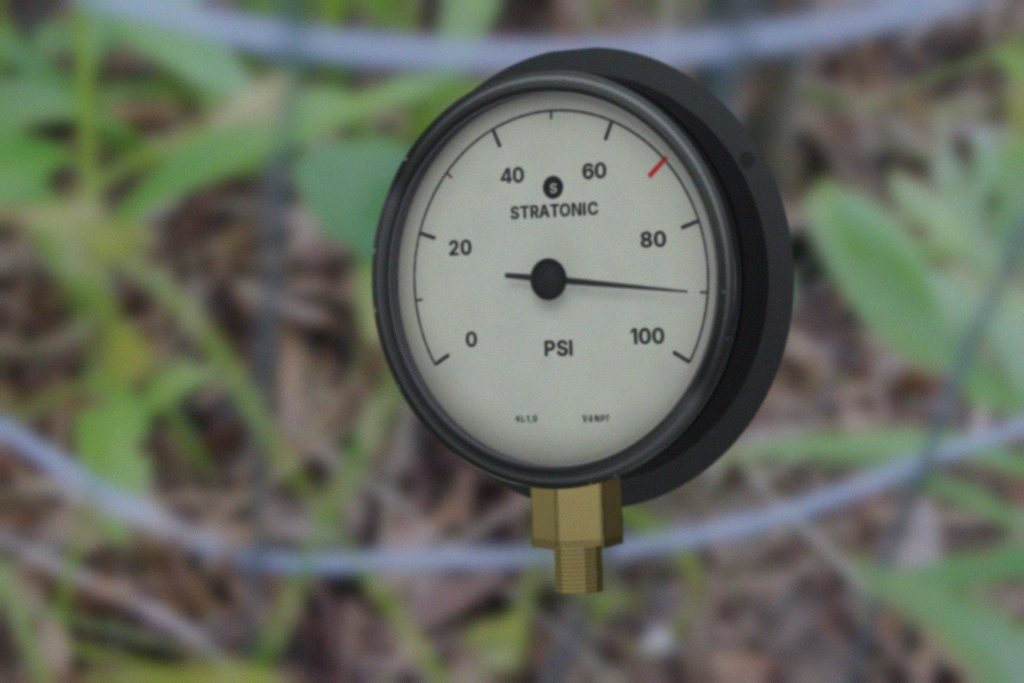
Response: 90 psi
